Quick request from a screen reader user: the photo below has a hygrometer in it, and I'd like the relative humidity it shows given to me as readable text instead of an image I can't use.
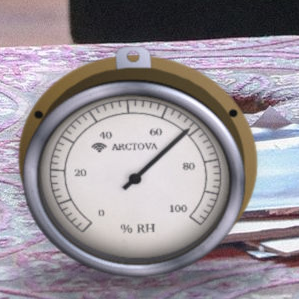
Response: 68 %
